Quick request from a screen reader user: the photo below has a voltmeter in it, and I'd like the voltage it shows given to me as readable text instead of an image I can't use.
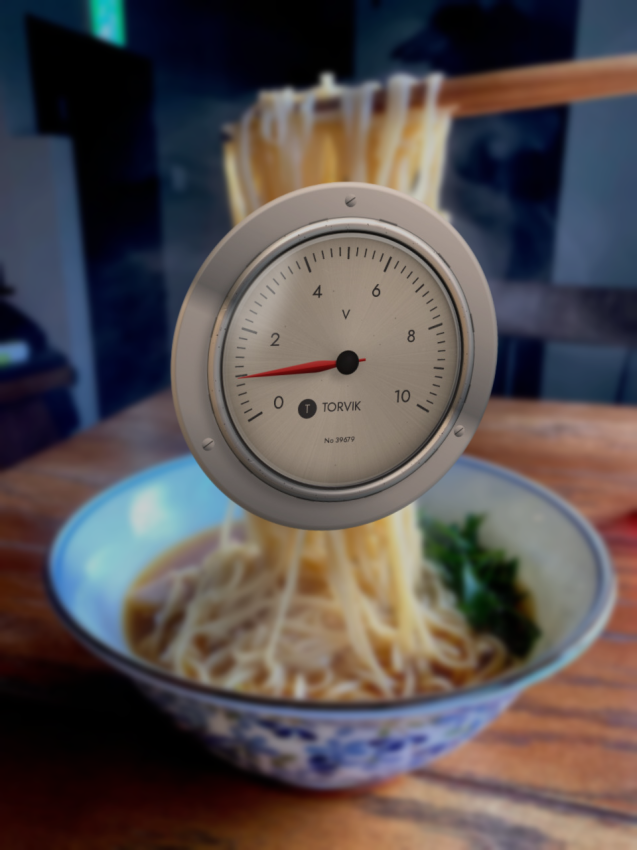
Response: 1 V
